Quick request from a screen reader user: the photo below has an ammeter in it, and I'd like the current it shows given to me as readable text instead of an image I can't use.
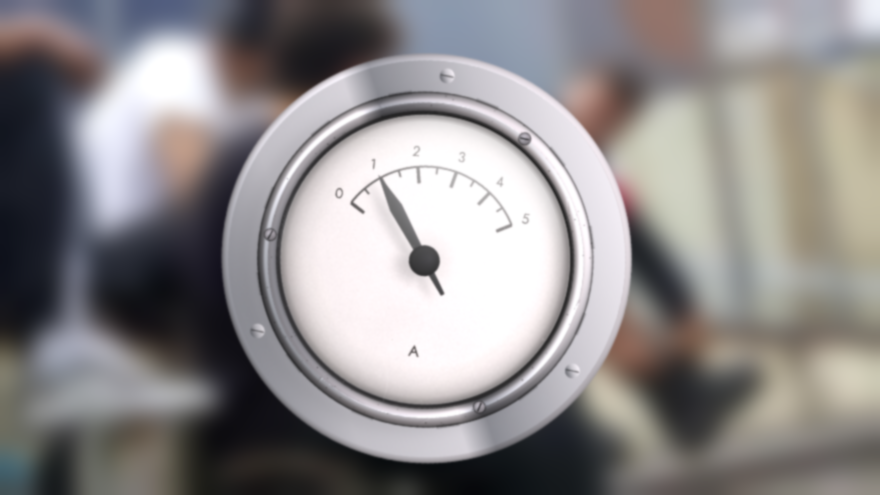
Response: 1 A
